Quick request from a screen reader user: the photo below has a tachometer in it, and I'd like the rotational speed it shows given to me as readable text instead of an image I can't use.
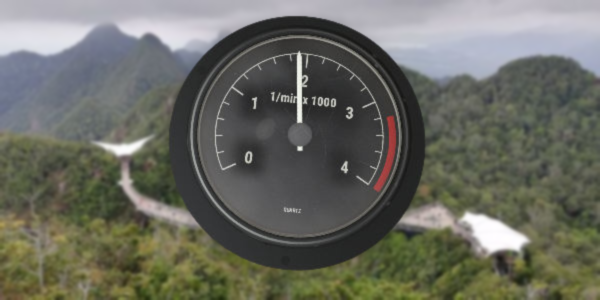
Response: 1900 rpm
